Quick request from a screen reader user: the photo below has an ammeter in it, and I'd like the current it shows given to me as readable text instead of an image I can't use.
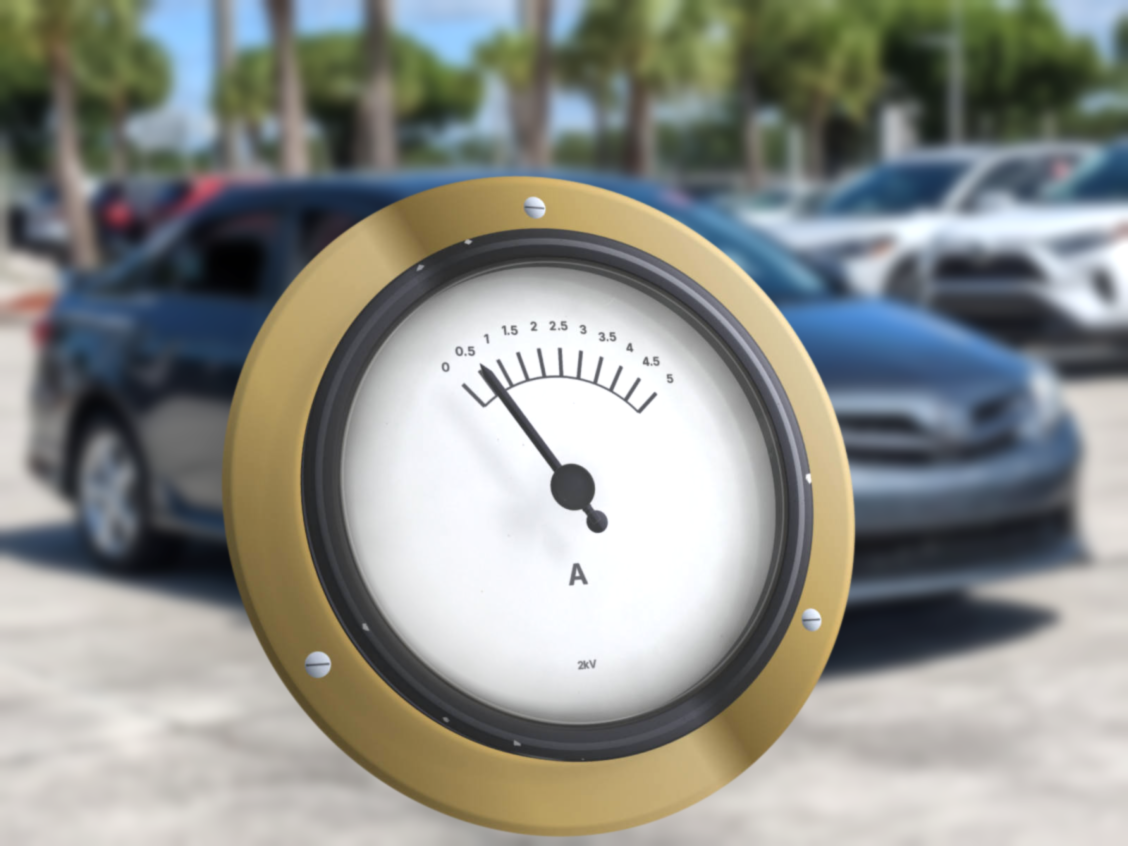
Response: 0.5 A
